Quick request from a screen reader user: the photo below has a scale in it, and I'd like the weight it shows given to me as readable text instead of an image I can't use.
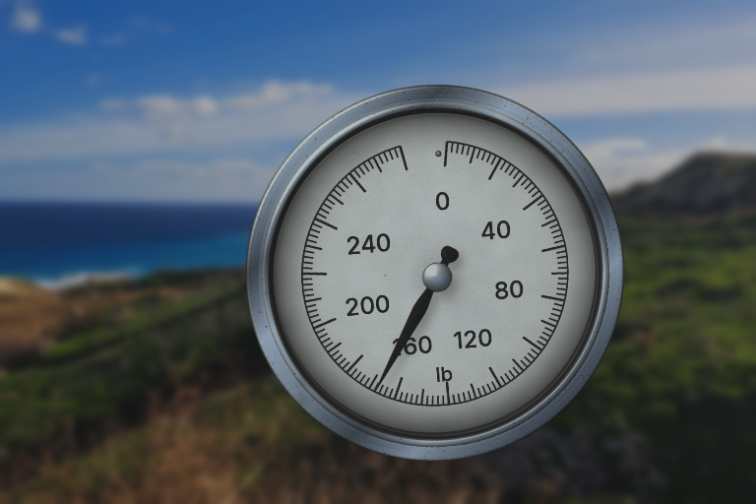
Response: 168 lb
